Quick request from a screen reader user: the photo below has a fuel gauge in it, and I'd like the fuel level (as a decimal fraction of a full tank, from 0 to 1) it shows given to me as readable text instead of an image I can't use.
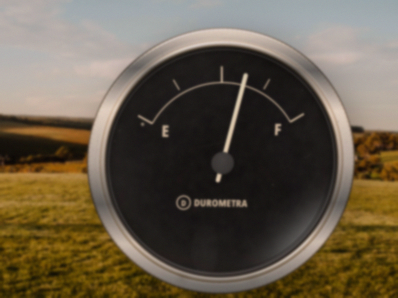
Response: 0.625
